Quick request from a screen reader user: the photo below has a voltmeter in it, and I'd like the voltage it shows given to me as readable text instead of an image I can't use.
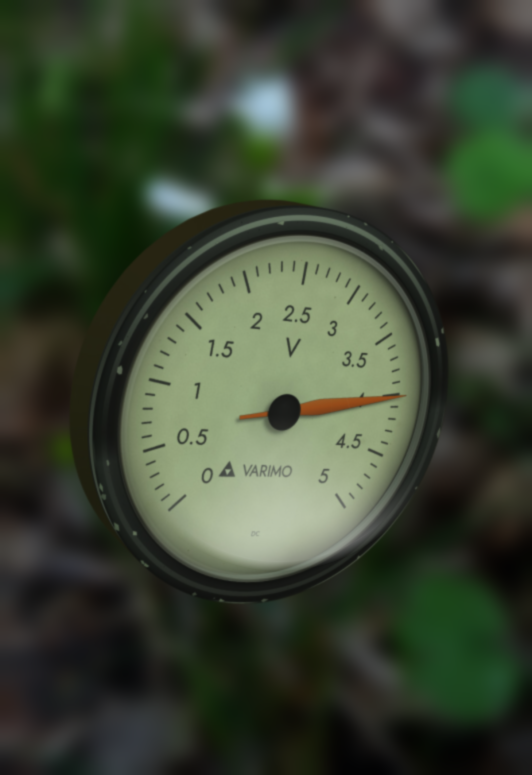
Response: 4 V
